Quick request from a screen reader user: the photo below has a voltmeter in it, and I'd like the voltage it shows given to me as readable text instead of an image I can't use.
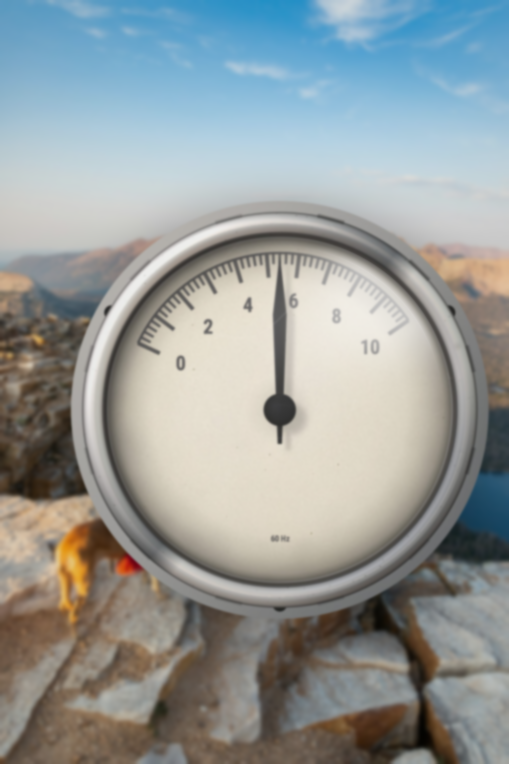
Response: 5.4 V
